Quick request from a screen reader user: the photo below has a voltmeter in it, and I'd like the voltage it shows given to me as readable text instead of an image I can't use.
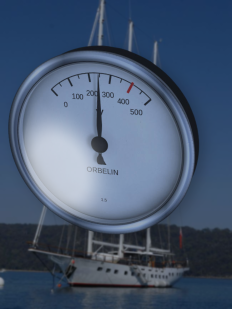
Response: 250 V
